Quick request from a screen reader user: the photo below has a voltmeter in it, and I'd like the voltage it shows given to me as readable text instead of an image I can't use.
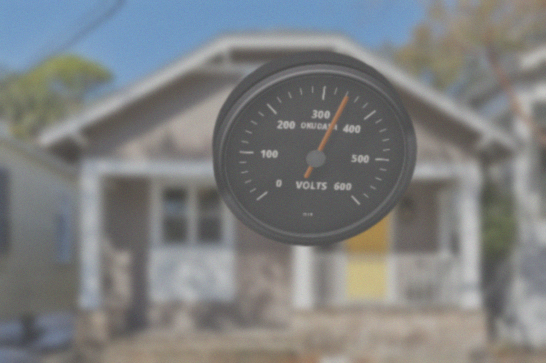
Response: 340 V
